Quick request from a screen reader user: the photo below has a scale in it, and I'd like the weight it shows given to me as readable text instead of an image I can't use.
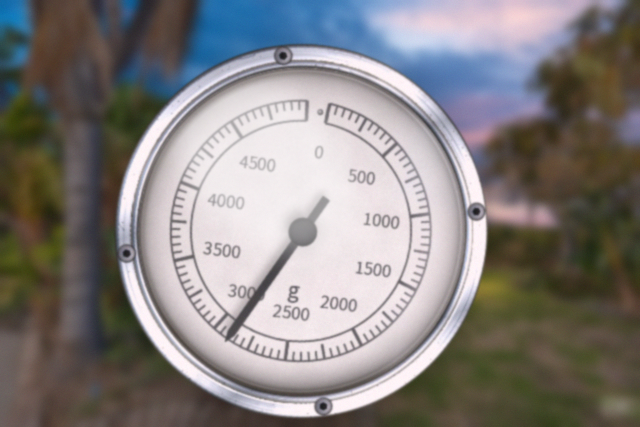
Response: 2900 g
